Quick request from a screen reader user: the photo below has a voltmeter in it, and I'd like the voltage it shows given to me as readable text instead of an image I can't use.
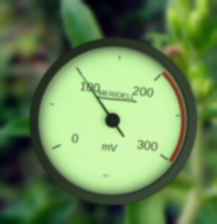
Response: 100 mV
